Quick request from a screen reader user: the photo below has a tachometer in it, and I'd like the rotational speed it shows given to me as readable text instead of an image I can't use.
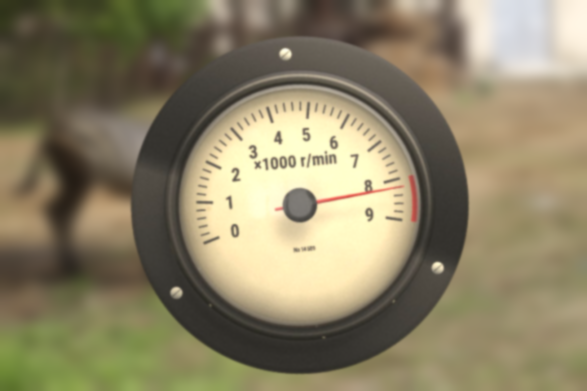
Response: 8200 rpm
